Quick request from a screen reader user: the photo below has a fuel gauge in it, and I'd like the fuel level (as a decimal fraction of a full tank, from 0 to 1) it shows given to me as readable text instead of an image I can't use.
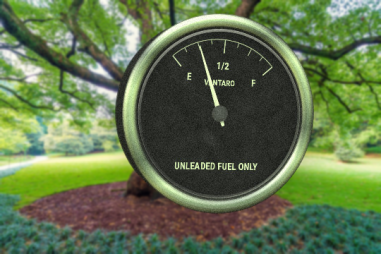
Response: 0.25
